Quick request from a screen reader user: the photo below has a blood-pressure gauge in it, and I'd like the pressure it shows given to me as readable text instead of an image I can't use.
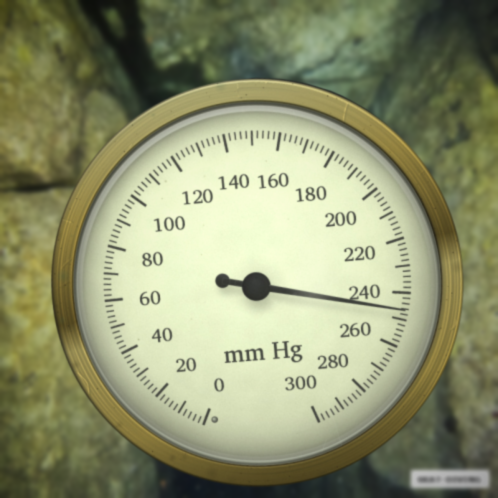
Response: 246 mmHg
